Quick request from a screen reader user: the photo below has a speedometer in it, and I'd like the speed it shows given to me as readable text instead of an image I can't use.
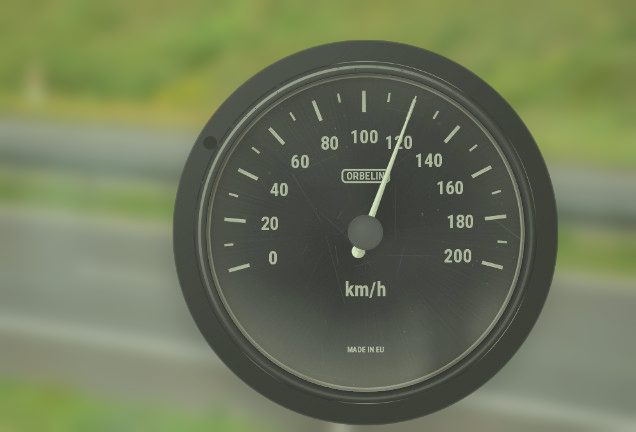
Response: 120 km/h
